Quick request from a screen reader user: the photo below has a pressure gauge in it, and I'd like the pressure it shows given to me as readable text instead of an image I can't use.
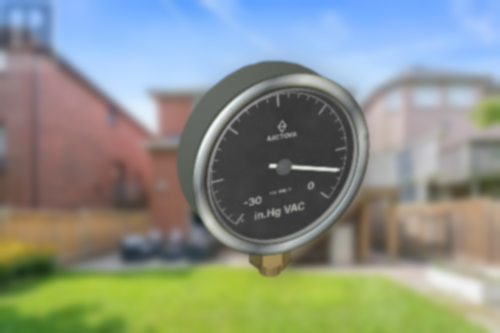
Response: -3 inHg
